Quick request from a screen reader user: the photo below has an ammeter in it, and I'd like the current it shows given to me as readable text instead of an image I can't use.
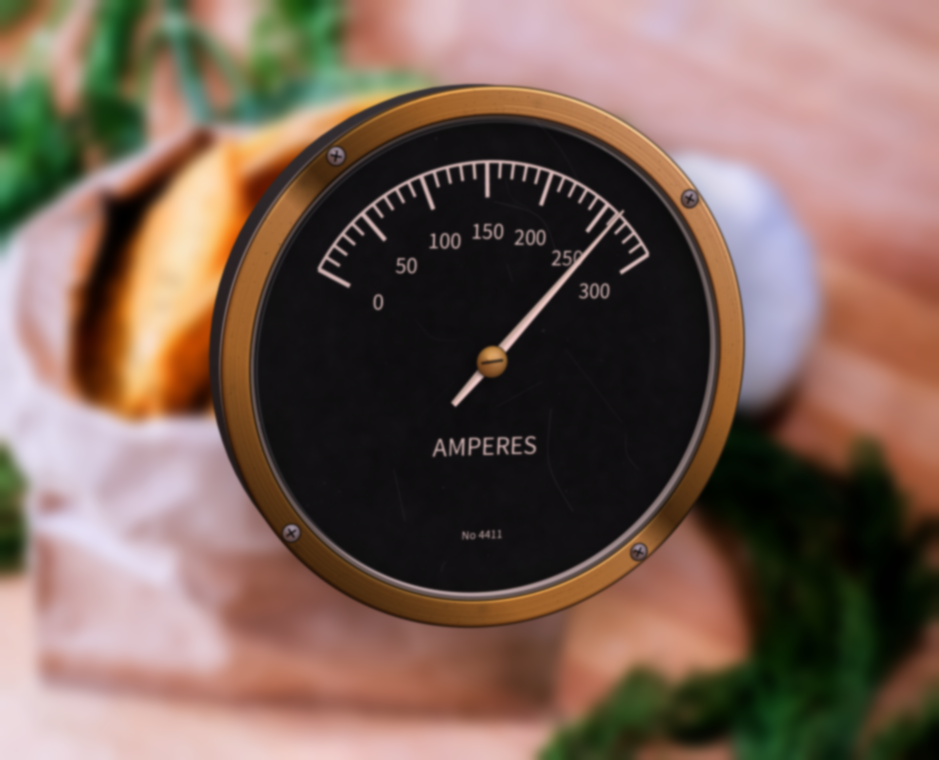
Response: 260 A
